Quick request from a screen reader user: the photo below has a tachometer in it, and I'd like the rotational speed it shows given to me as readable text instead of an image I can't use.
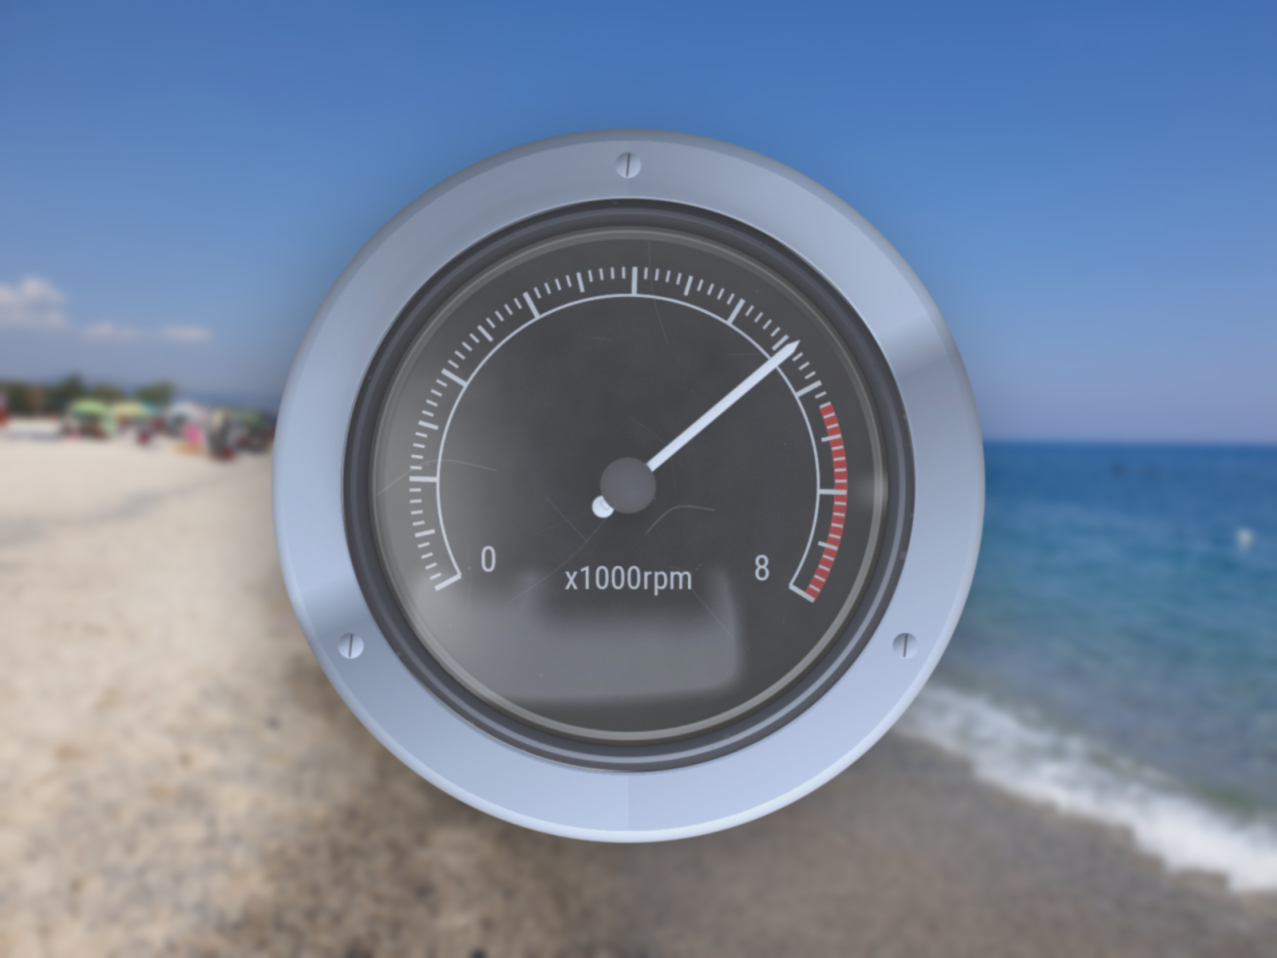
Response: 5600 rpm
